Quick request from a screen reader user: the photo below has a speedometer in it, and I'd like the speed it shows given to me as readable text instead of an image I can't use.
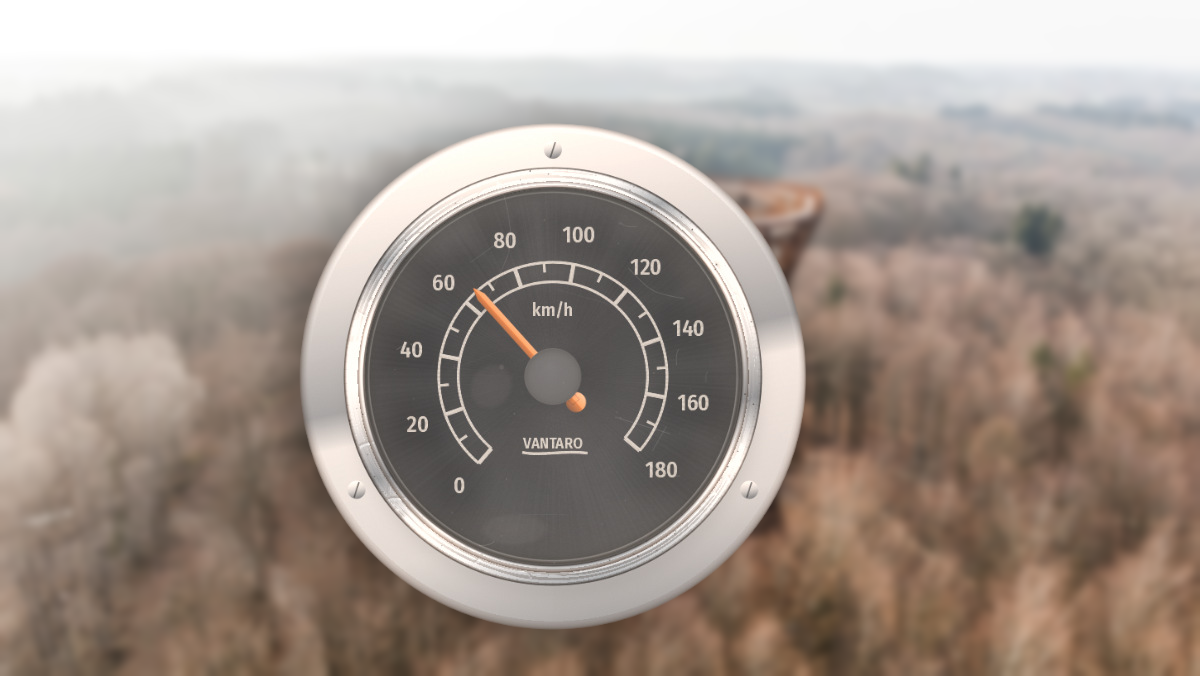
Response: 65 km/h
